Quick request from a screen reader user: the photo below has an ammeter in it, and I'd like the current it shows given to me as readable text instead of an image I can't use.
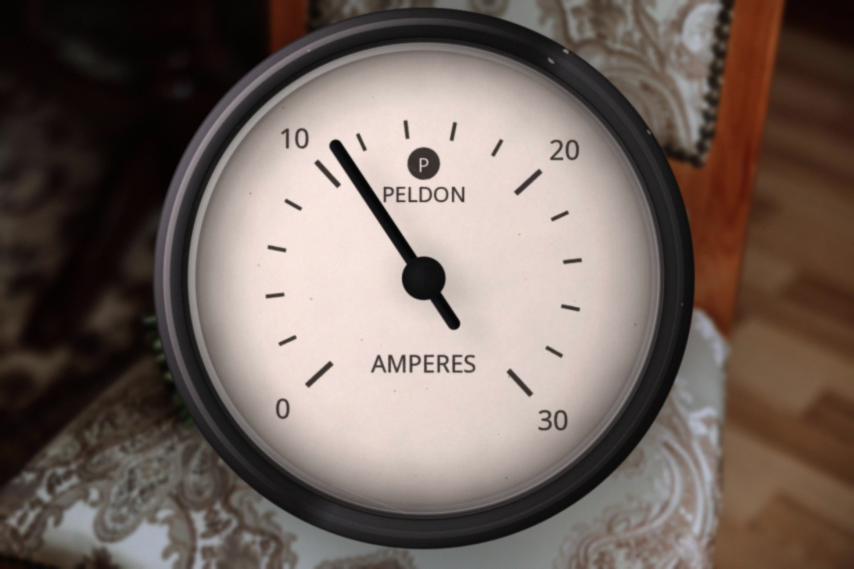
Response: 11 A
